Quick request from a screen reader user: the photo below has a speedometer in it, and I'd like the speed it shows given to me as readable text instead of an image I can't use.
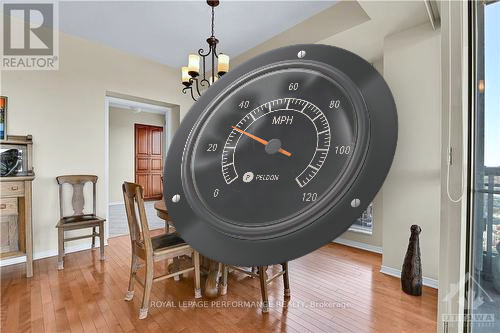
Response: 30 mph
